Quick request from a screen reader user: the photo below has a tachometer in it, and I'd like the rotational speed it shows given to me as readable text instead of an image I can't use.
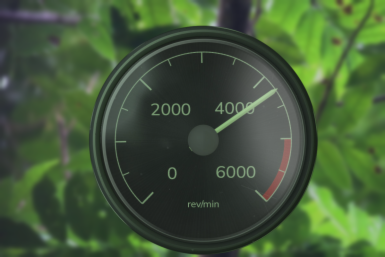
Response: 4250 rpm
